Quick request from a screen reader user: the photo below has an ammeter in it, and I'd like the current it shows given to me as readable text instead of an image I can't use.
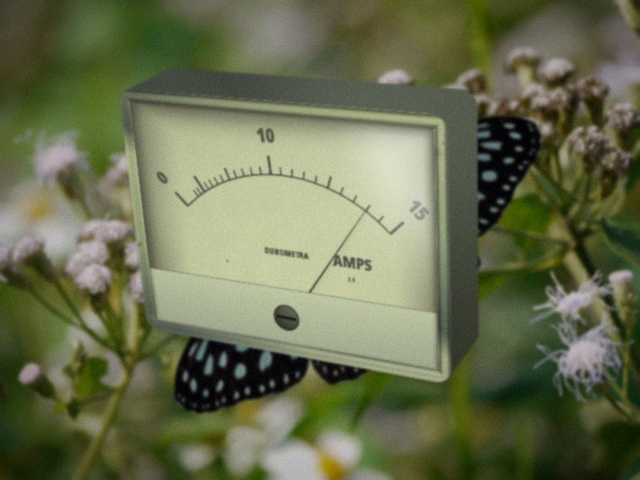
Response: 14 A
